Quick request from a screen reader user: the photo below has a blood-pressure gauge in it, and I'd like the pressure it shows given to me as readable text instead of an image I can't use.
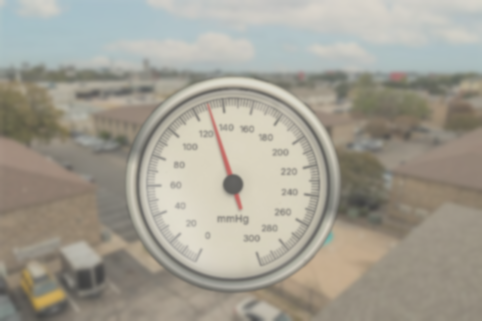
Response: 130 mmHg
